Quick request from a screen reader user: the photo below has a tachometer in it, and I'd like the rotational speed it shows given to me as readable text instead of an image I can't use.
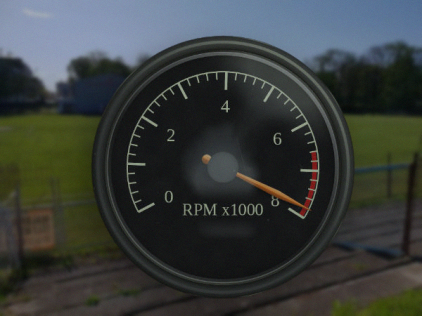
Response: 7800 rpm
